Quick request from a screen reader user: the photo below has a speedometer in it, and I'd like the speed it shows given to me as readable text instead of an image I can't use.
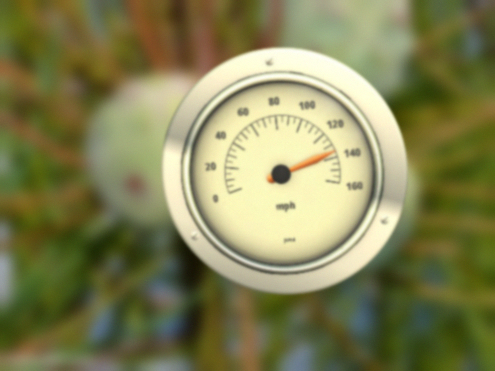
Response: 135 mph
